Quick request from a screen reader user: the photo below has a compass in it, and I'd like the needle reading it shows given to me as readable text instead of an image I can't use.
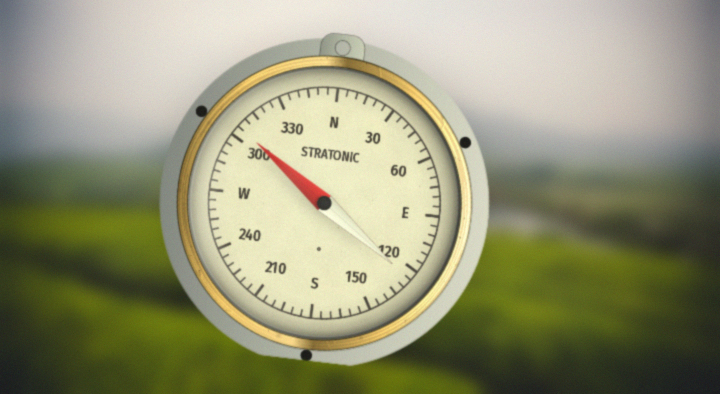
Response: 305 °
